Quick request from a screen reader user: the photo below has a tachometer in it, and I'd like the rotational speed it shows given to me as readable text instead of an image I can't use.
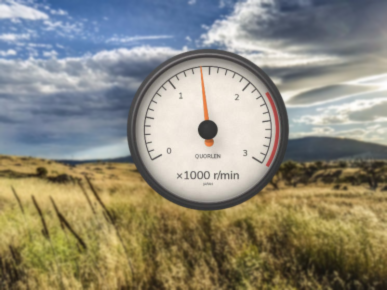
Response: 1400 rpm
